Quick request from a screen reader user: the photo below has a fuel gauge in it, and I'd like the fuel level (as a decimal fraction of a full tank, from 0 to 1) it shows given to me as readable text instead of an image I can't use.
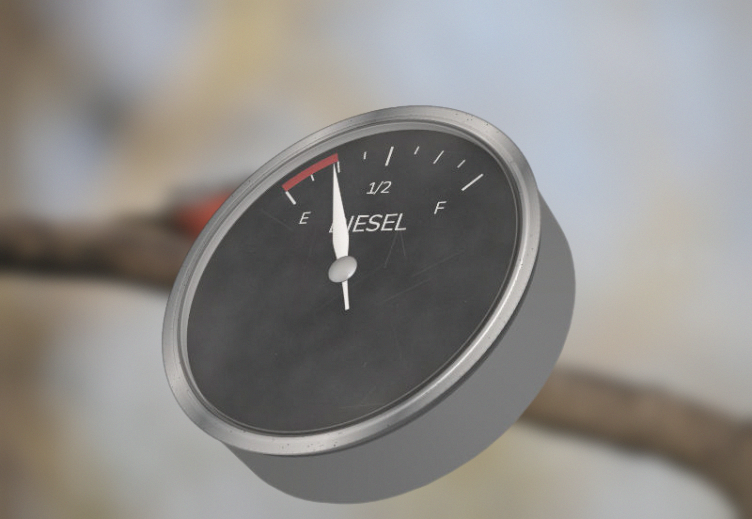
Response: 0.25
